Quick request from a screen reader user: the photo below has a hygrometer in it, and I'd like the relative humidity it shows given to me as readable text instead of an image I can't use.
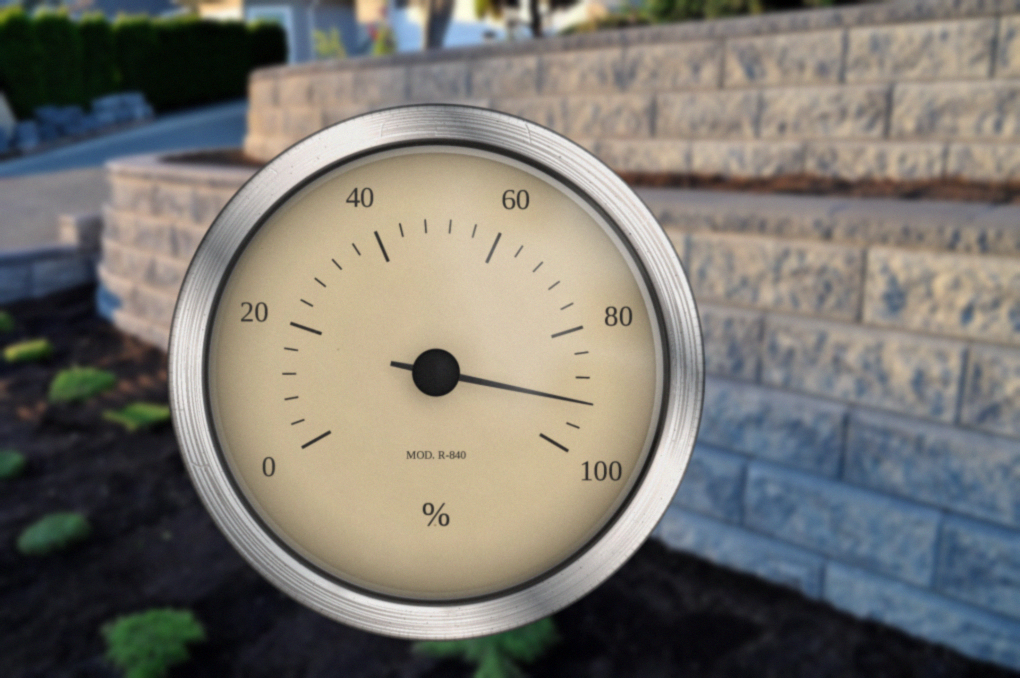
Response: 92 %
